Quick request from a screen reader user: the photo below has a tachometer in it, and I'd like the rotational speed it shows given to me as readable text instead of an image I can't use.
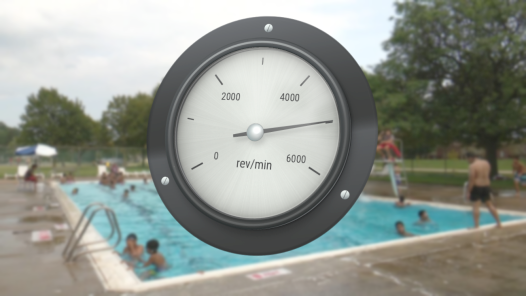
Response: 5000 rpm
